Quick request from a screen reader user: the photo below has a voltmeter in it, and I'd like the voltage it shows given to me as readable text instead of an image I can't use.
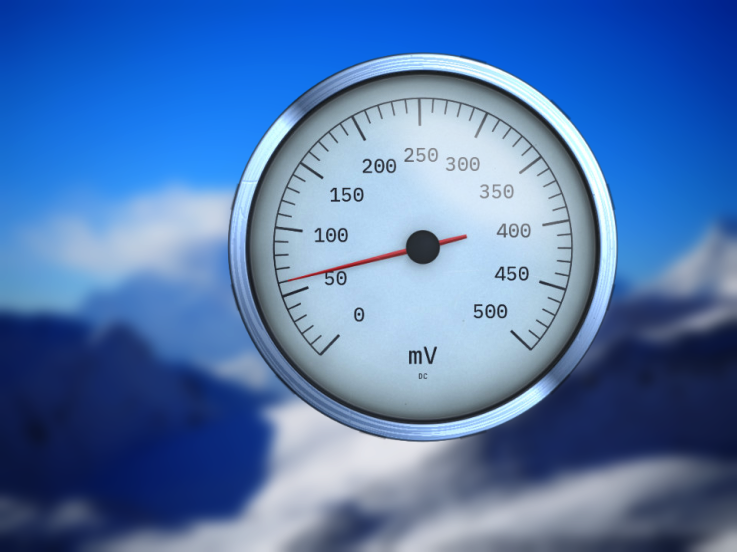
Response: 60 mV
